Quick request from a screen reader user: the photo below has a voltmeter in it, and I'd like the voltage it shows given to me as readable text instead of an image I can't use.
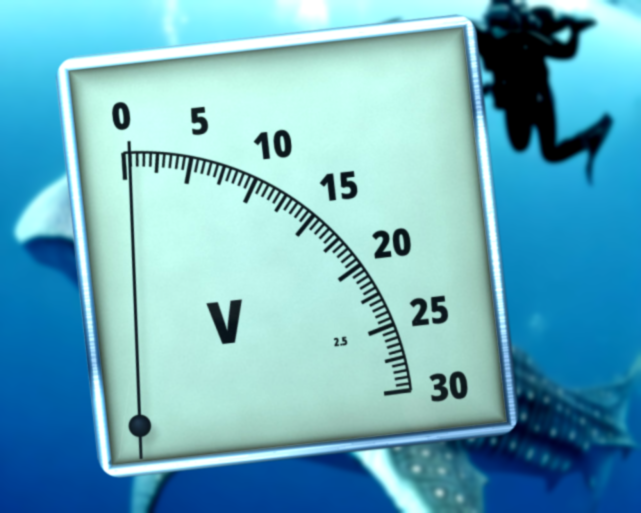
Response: 0.5 V
